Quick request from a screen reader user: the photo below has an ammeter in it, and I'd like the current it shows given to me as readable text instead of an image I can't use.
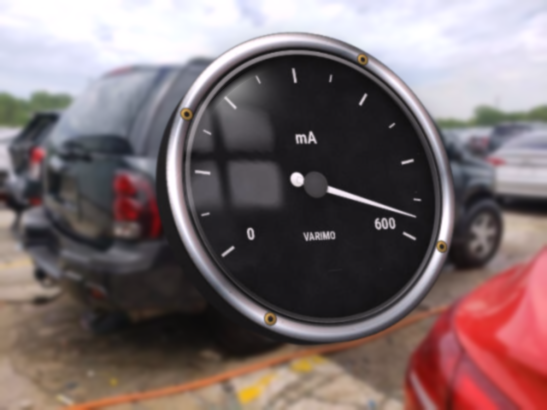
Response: 575 mA
